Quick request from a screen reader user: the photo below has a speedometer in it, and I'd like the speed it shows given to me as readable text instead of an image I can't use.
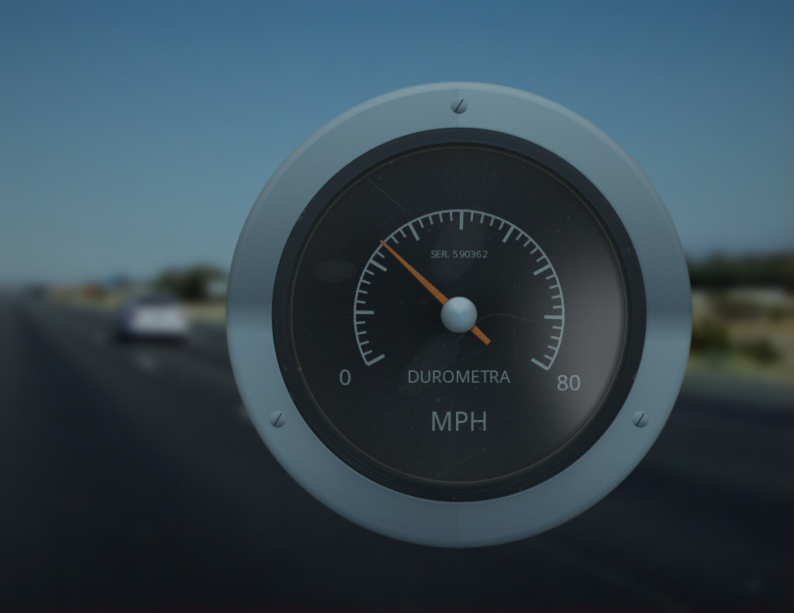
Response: 24 mph
